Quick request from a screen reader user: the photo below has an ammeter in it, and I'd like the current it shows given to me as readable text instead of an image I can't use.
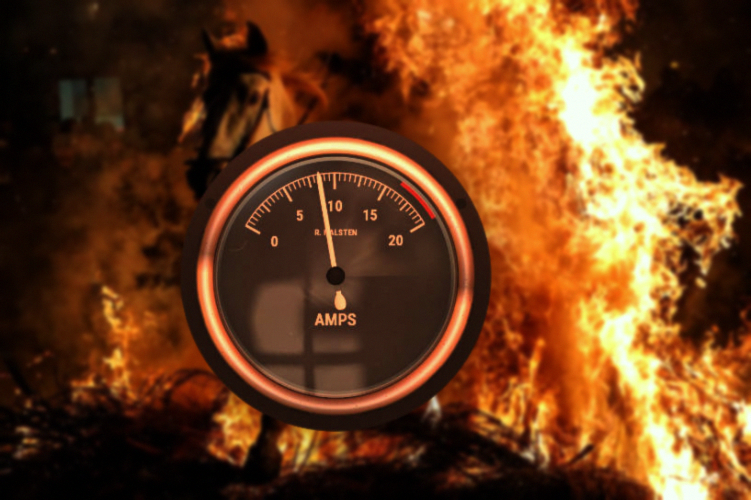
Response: 8.5 A
